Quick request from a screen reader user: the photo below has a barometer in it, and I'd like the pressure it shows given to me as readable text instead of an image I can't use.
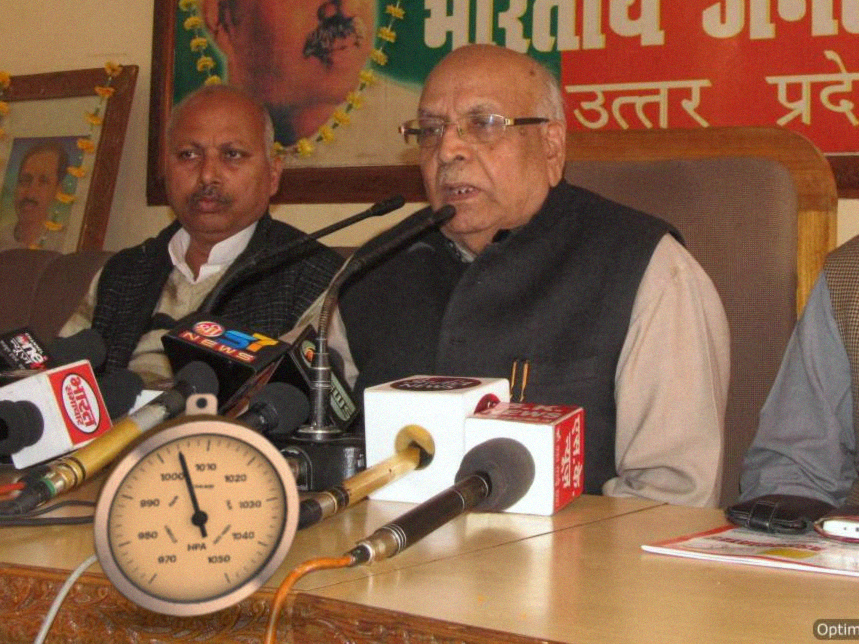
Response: 1004 hPa
